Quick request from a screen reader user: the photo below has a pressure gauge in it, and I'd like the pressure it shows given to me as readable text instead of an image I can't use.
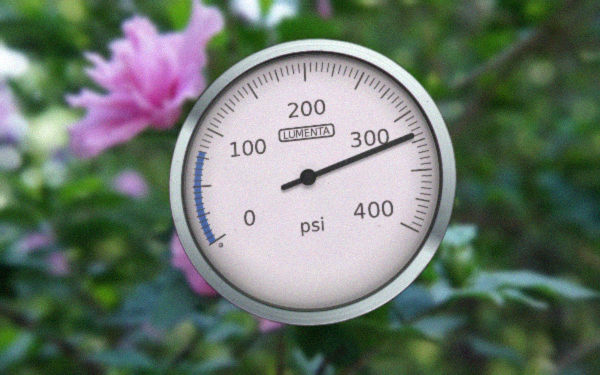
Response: 320 psi
